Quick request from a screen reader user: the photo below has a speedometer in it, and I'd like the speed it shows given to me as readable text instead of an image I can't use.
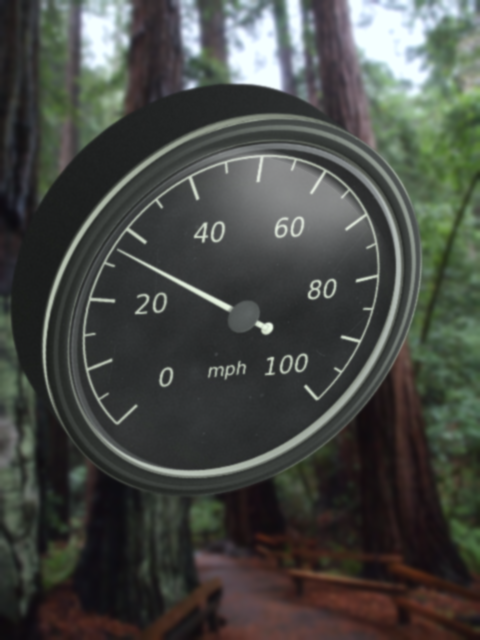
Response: 27.5 mph
